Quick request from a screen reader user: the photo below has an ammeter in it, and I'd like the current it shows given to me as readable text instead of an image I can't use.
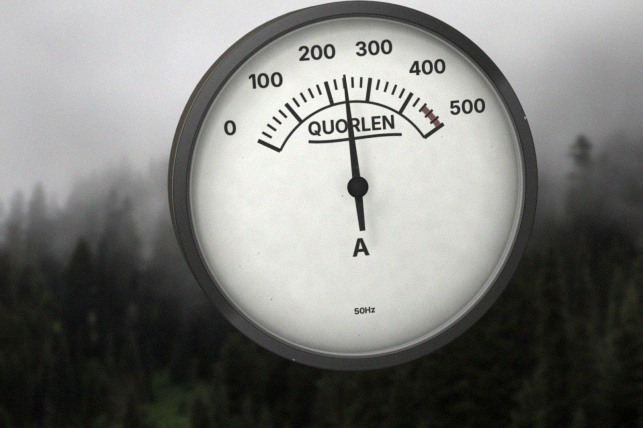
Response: 240 A
